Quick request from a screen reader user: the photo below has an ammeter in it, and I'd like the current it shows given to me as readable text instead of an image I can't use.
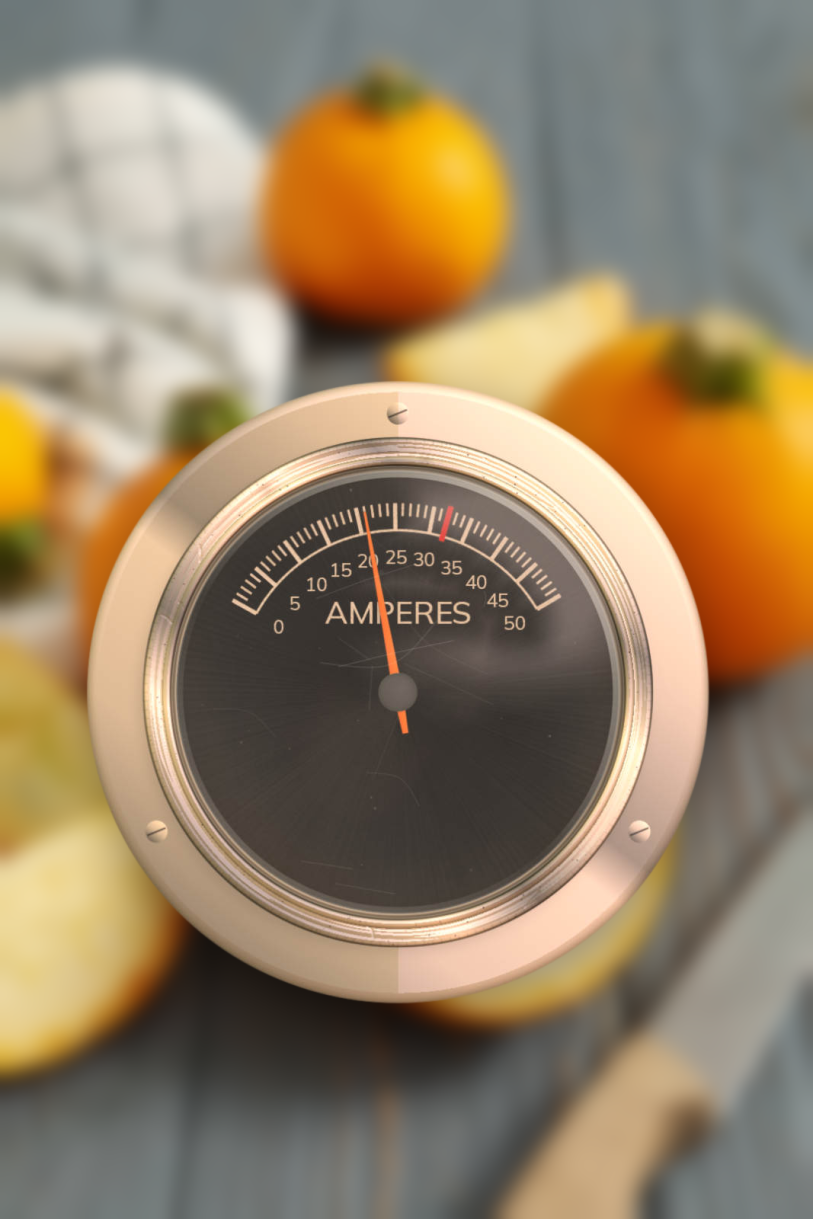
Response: 21 A
